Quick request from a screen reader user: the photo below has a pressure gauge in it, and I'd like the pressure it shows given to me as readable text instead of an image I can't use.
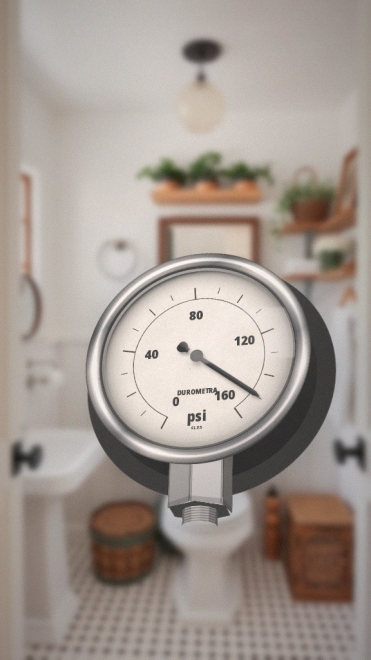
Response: 150 psi
